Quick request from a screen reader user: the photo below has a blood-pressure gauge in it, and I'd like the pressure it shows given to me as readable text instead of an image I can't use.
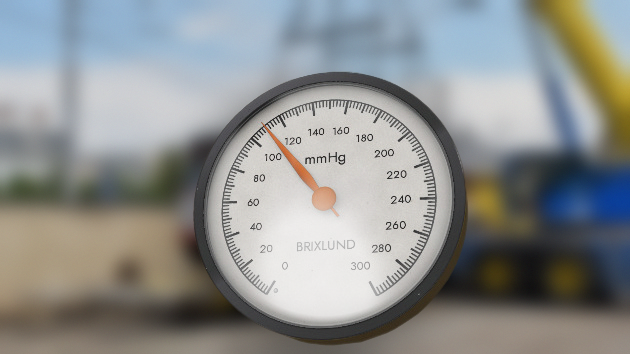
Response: 110 mmHg
